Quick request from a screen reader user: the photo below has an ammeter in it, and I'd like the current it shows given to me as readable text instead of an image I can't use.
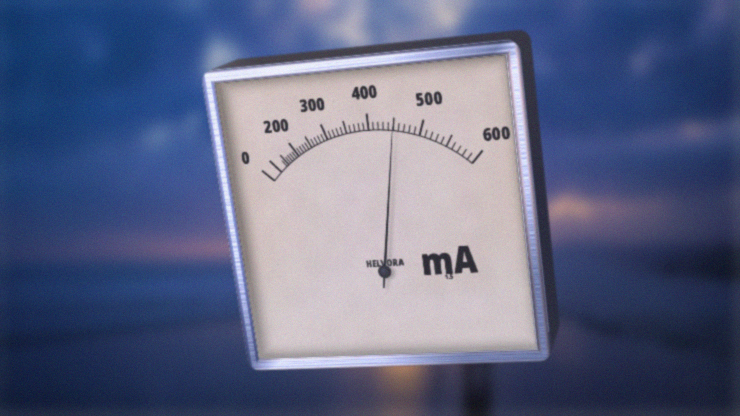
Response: 450 mA
